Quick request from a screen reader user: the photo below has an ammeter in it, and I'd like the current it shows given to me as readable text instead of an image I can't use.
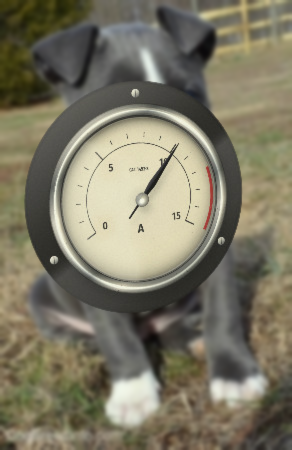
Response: 10 A
